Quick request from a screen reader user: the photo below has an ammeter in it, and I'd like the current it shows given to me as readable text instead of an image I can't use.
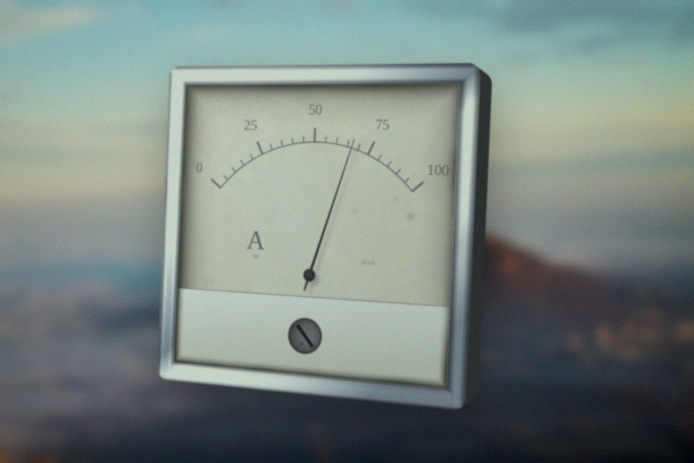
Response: 67.5 A
